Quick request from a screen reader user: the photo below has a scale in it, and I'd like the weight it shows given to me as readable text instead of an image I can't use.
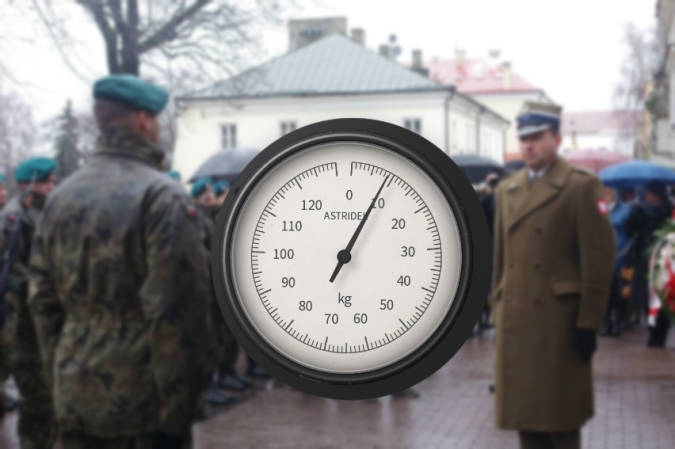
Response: 9 kg
